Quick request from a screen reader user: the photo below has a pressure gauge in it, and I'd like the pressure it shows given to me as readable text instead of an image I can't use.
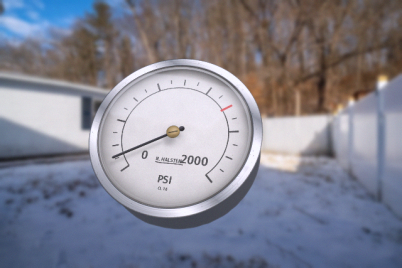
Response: 100 psi
